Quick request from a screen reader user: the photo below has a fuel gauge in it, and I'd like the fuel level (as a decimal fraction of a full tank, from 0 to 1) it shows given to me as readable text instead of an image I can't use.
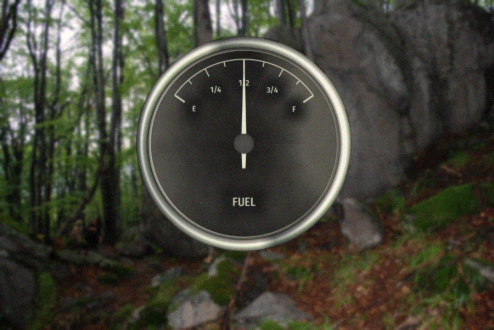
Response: 0.5
